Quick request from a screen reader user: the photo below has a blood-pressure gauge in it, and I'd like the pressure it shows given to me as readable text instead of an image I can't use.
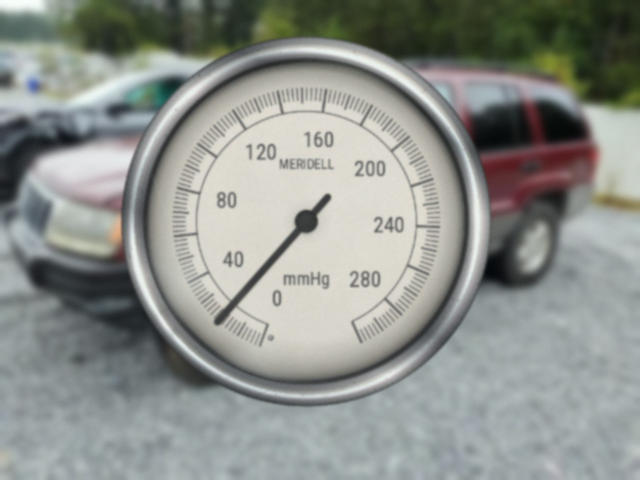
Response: 20 mmHg
